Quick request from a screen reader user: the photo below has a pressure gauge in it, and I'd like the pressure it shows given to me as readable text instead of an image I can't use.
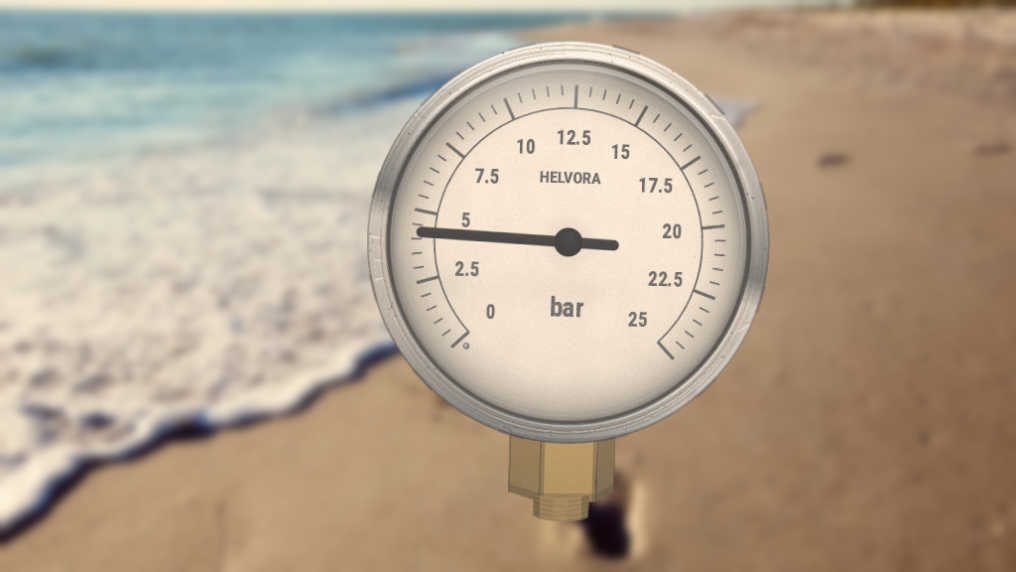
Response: 4.25 bar
